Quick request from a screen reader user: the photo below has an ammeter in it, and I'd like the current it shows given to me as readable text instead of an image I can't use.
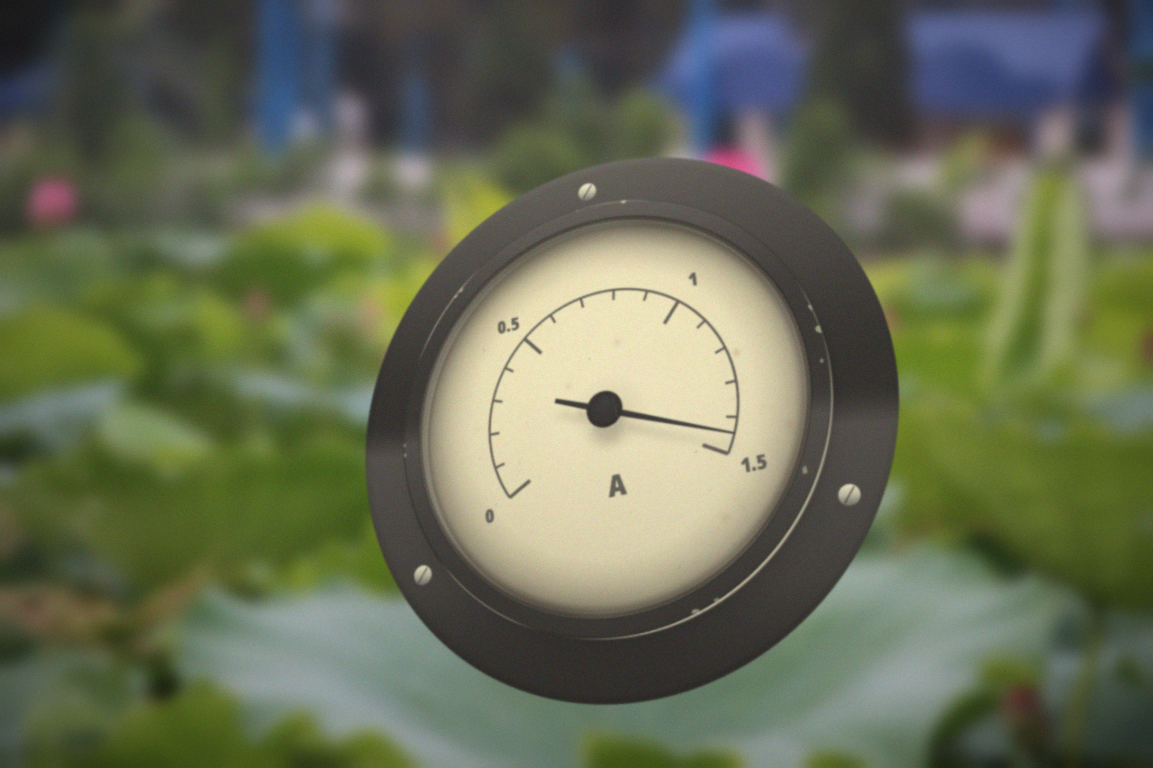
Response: 1.45 A
